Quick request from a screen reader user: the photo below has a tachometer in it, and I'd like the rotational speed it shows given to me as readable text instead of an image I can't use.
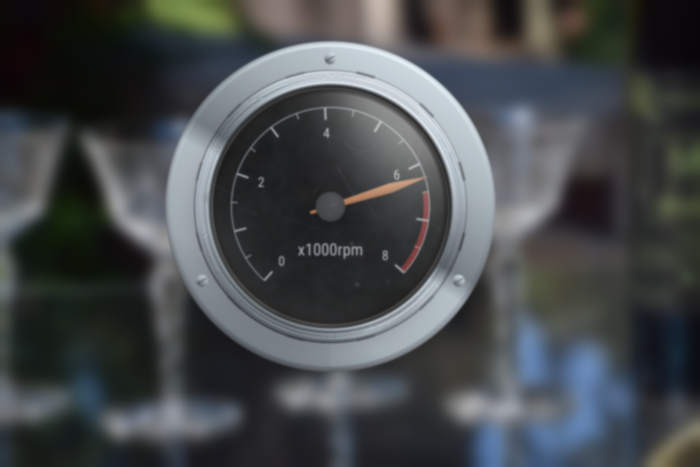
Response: 6250 rpm
